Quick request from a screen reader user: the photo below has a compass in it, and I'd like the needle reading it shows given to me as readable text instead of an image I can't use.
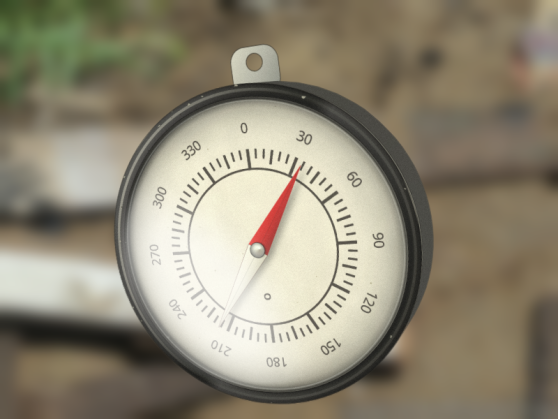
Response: 35 °
